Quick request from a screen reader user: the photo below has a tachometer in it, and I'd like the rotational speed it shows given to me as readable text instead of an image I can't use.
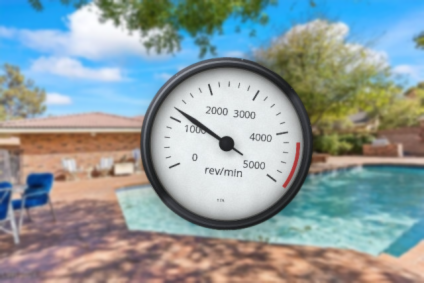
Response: 1200 rpm
